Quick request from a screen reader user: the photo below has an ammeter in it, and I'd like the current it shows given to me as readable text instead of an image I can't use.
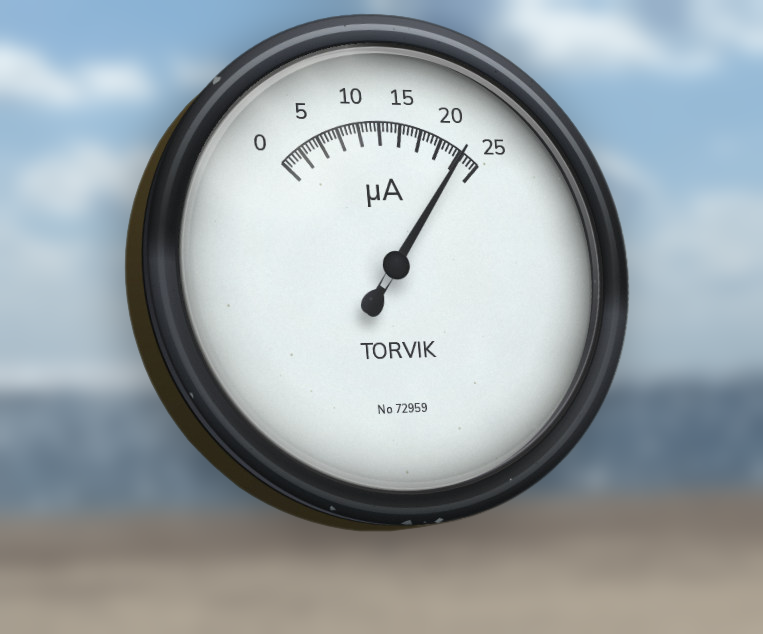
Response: 22.5 µA
